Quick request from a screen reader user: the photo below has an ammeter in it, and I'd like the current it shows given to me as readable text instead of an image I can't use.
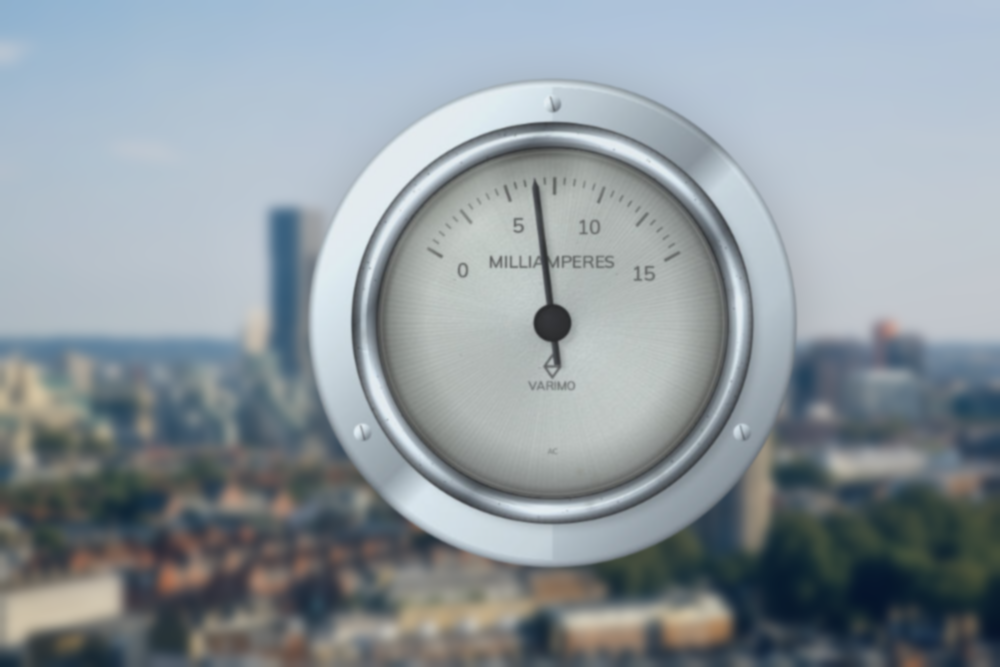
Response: 6.5 mA
